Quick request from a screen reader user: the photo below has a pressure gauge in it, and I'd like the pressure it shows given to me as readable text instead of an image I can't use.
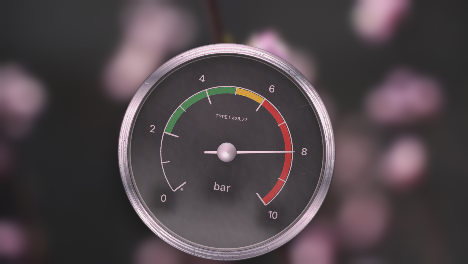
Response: 8 bar
